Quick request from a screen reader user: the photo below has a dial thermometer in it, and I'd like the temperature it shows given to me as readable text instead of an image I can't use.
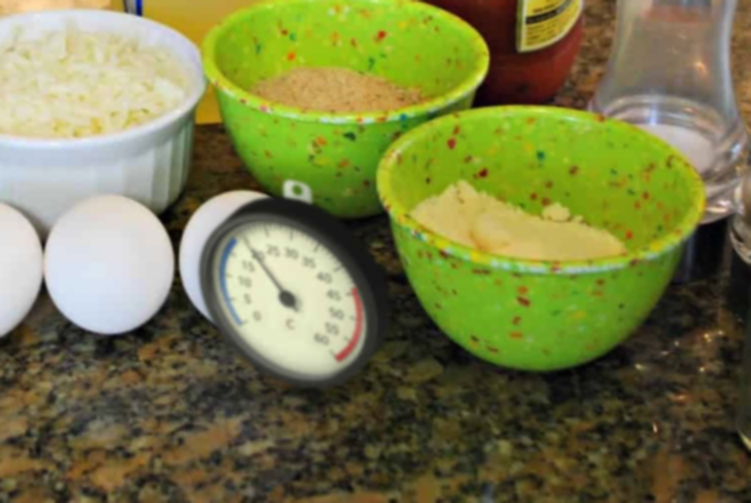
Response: 20 °C
